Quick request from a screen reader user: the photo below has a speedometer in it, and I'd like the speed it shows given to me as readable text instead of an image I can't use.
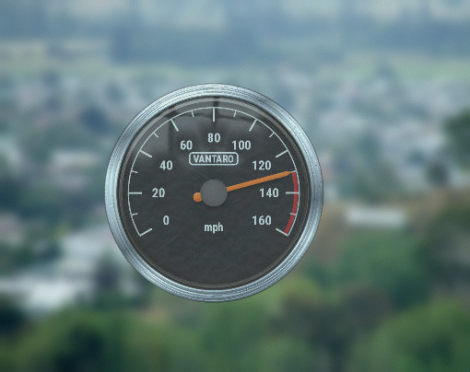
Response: 130 mph
